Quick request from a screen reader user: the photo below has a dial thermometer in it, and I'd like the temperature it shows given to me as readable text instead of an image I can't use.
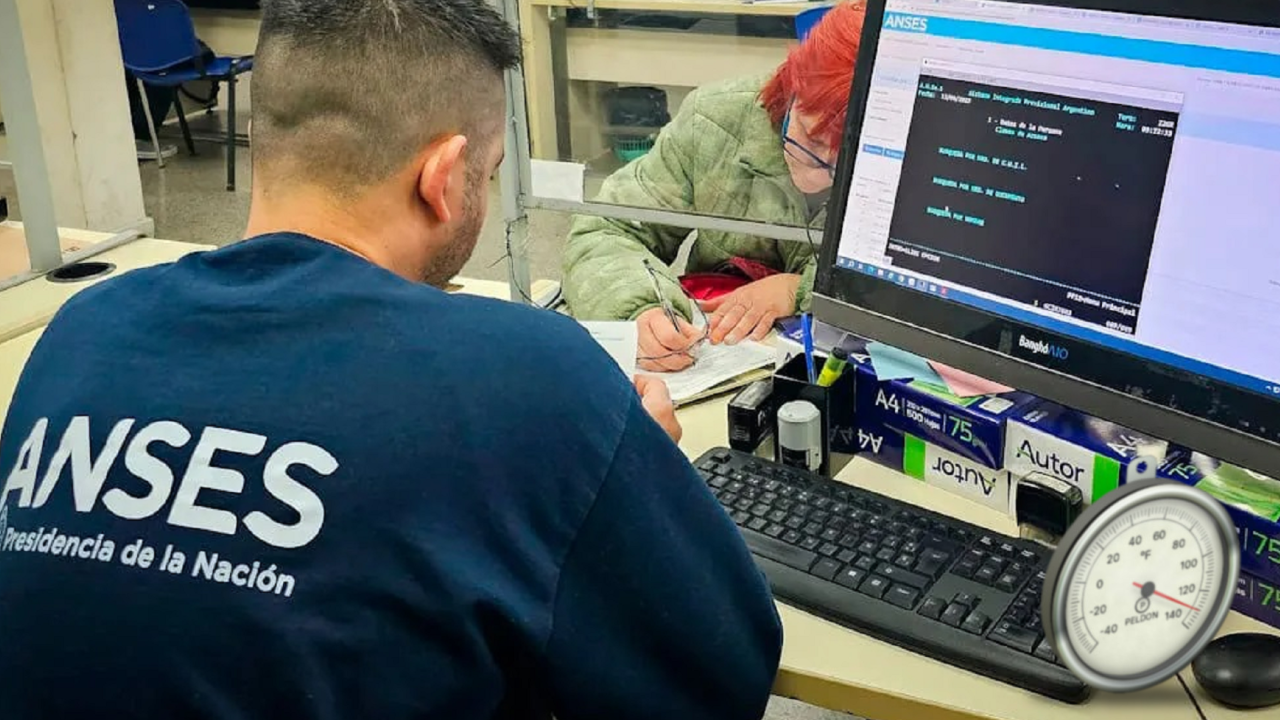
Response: 130 °F
